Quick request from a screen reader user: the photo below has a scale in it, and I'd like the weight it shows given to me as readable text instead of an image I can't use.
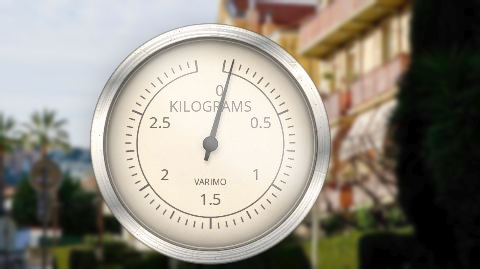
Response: 0.05 kg
